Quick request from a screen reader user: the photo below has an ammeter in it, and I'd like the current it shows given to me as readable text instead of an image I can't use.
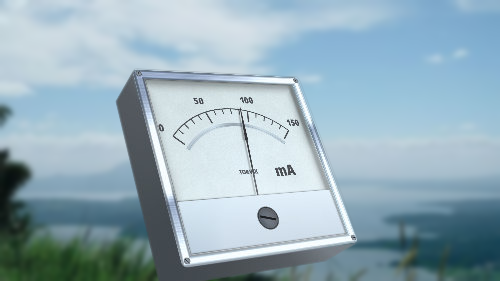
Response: 90 mA
